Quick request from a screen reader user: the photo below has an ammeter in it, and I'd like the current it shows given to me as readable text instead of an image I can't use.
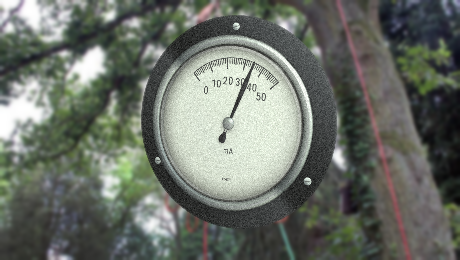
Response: 35 mA
